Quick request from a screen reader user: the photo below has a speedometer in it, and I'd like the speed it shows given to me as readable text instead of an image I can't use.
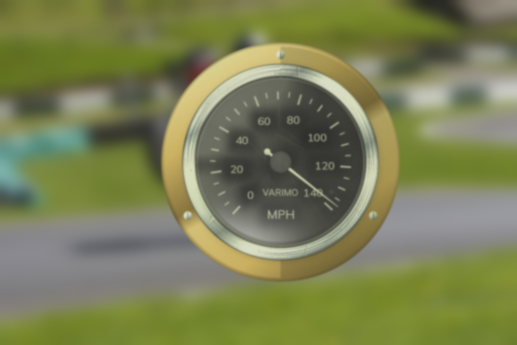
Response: 137.5 mph
